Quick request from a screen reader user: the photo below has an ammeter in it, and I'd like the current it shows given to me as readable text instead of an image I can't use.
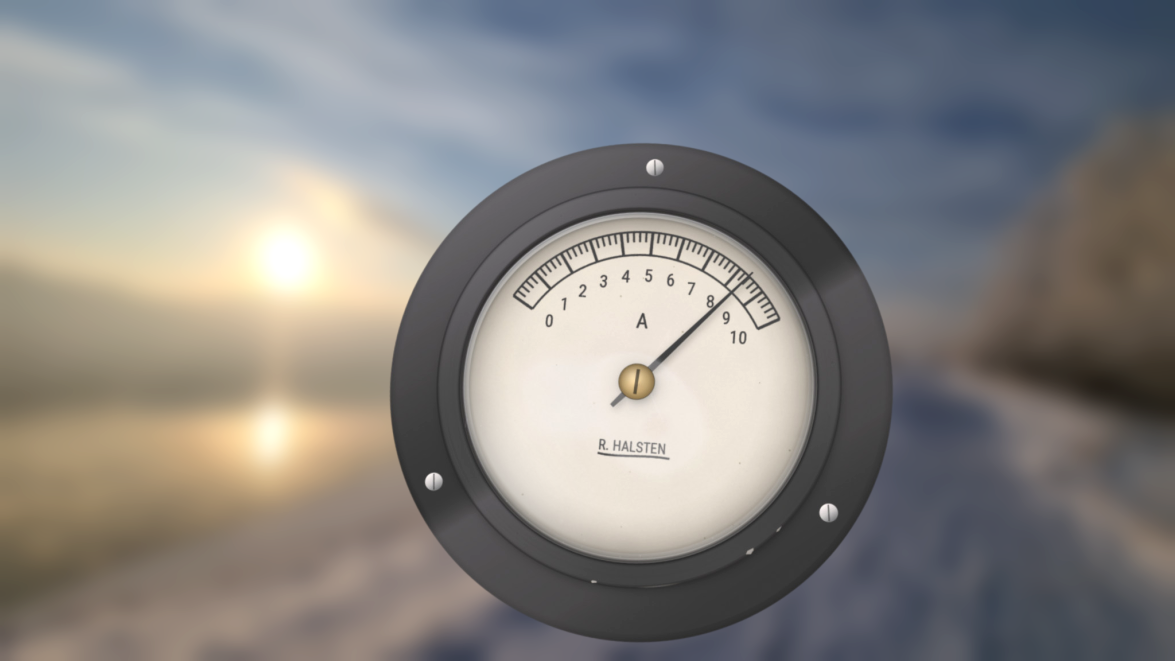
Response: 8.4 A
